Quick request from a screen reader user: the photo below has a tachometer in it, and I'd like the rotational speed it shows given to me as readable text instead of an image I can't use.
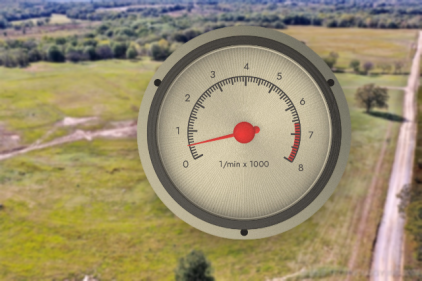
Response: 500 rpm
